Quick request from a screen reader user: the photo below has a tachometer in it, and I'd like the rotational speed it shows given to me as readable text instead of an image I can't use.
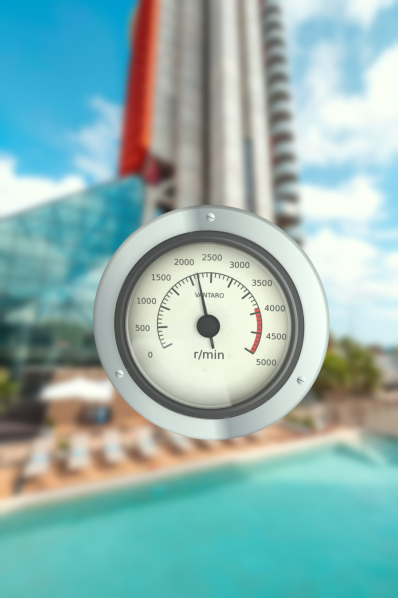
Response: 2200 rpm
